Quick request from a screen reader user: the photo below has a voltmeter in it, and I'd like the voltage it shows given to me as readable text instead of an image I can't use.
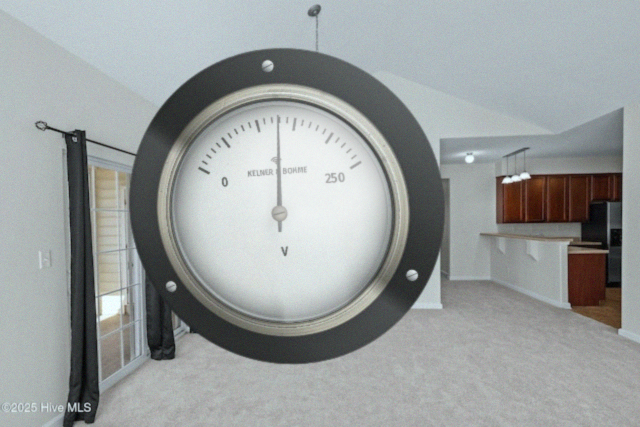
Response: 130 V
